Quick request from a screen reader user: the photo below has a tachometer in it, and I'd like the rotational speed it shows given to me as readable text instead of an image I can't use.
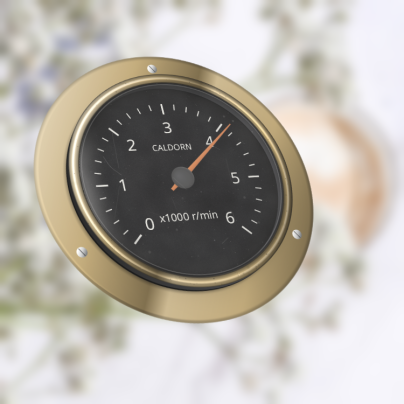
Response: 4100 rpm
